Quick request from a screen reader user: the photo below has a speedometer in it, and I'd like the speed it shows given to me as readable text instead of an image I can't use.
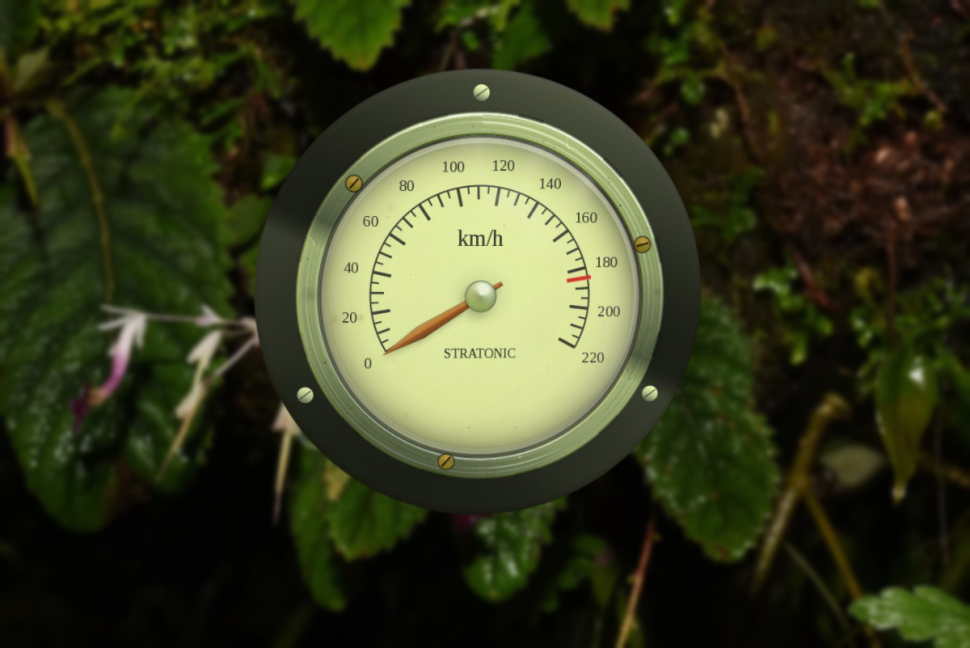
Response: 0 km/h
